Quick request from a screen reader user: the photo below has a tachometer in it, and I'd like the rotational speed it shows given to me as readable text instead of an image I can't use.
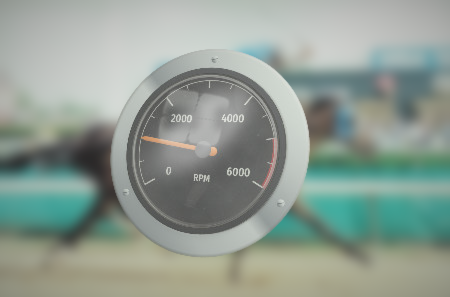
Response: 1000 rpm
